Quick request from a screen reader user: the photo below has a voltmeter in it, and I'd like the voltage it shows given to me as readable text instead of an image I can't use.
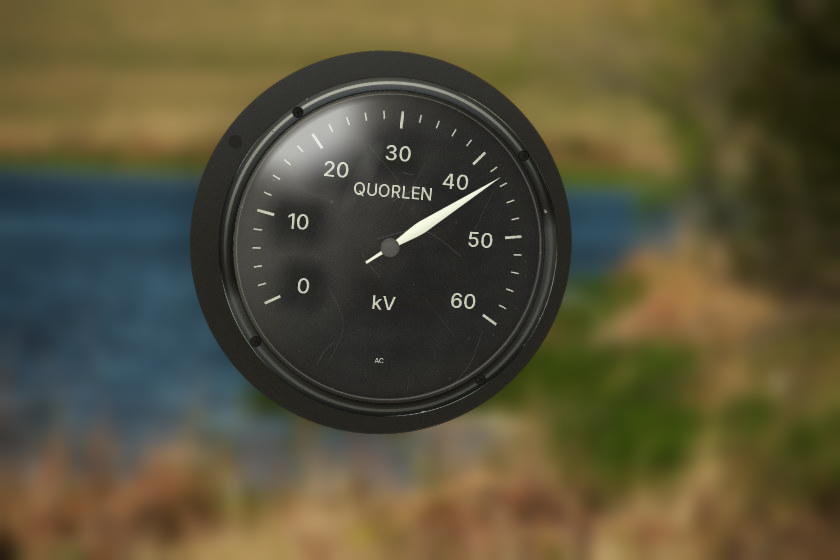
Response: 43 kV
